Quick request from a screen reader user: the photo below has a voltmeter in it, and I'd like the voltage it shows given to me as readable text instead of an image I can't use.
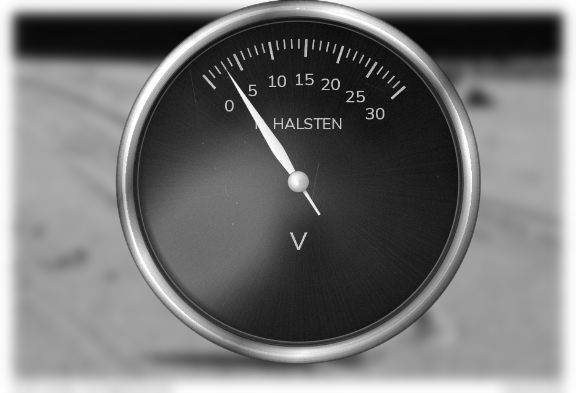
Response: 3 V
